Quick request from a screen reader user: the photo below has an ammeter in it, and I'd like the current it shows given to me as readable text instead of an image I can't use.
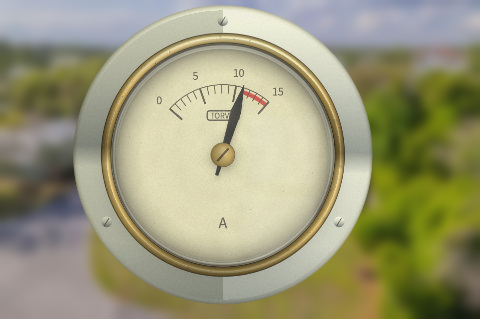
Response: 11 A
